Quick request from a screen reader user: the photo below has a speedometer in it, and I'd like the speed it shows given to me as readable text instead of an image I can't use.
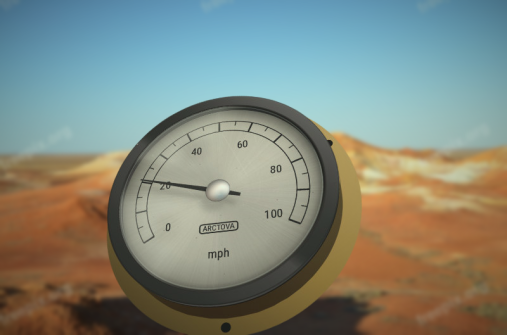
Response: 20 mph
